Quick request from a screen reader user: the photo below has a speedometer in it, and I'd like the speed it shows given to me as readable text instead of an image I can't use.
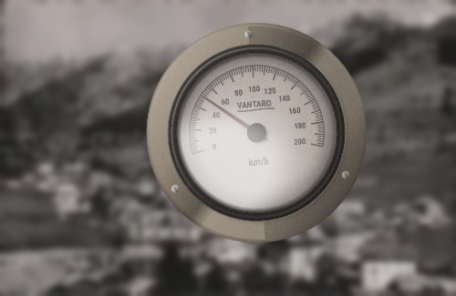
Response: 50 km/h
